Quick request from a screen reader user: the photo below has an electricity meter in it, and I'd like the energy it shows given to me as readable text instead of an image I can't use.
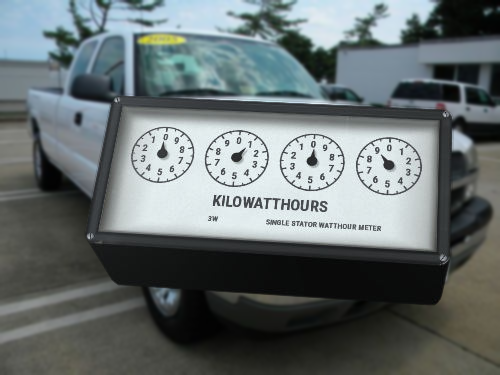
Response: 99 kWh
